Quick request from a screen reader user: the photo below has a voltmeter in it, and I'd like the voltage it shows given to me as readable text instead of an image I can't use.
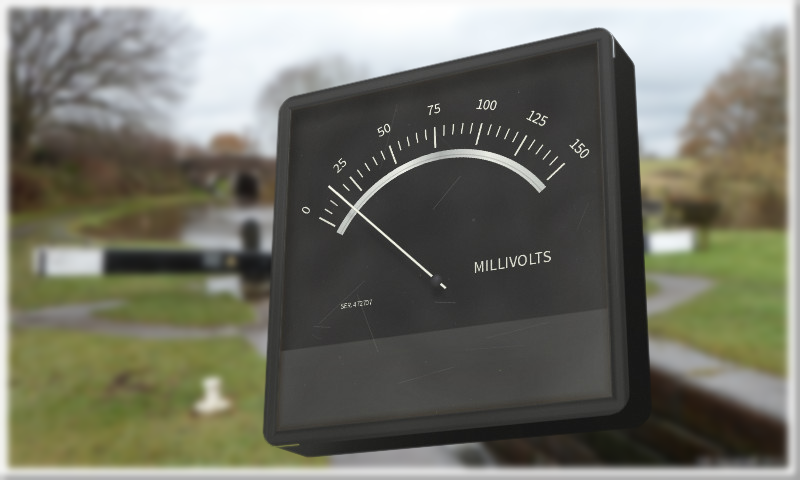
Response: 15 mV
